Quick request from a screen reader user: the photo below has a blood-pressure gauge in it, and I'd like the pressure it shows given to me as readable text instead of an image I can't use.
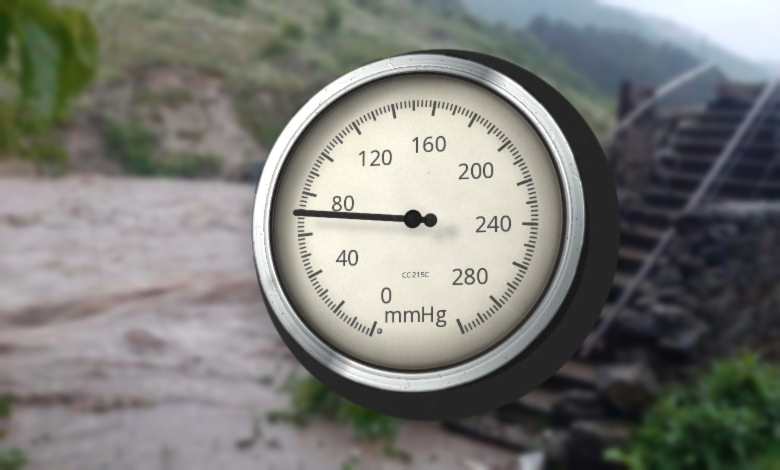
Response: 70 mmHg
